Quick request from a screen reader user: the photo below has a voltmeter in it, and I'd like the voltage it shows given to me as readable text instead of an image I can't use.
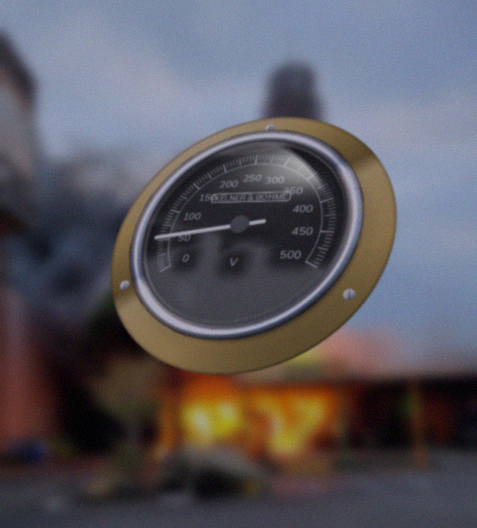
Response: 50 V
